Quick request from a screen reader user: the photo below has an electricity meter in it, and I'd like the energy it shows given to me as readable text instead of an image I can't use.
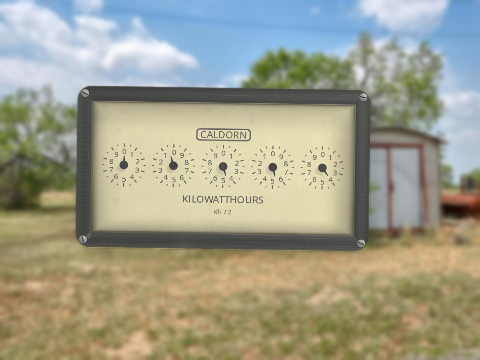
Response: 454 kWh
